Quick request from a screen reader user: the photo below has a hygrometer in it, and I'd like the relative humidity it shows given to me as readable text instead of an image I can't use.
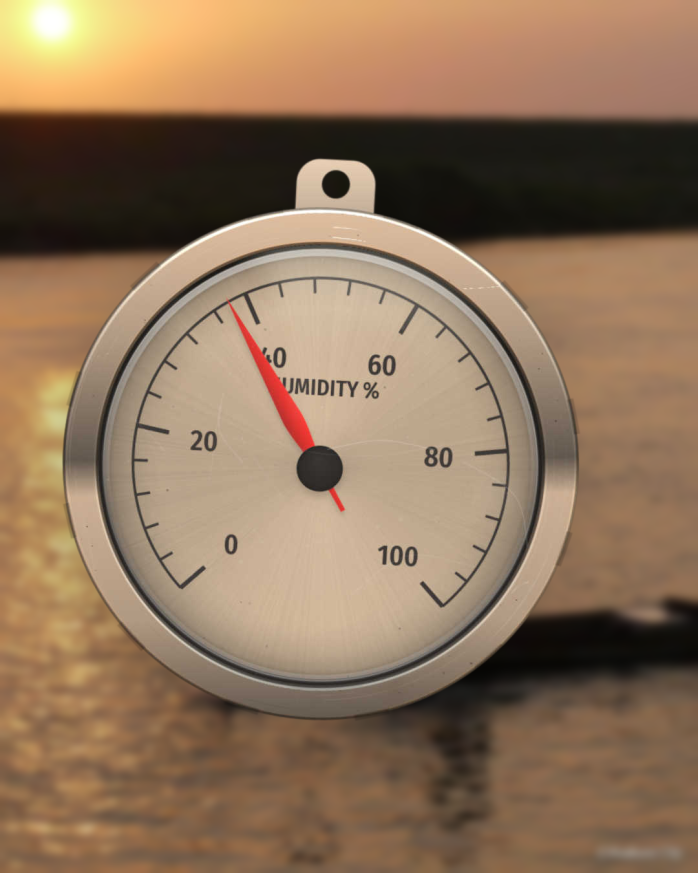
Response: 38 %
